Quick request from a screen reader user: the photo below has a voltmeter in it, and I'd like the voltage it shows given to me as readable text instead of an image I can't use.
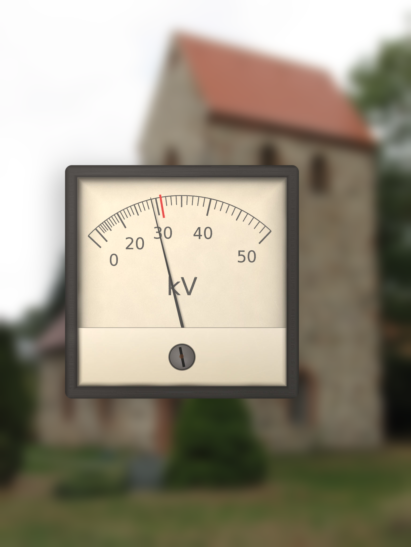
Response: 29 kV
